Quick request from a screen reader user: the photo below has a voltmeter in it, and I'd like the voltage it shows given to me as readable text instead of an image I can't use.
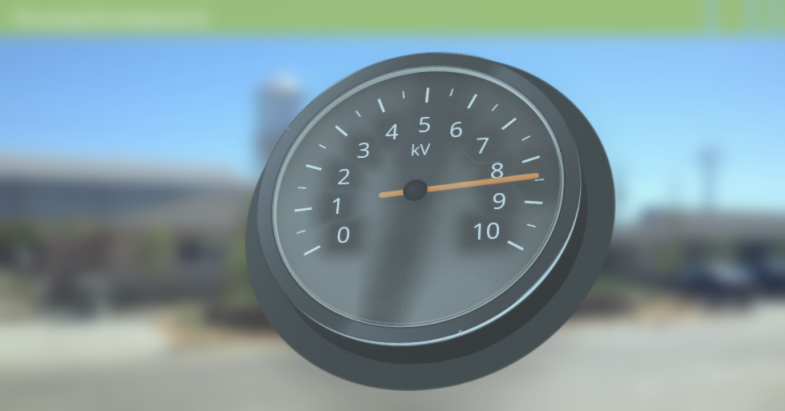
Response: 8.5 kV
